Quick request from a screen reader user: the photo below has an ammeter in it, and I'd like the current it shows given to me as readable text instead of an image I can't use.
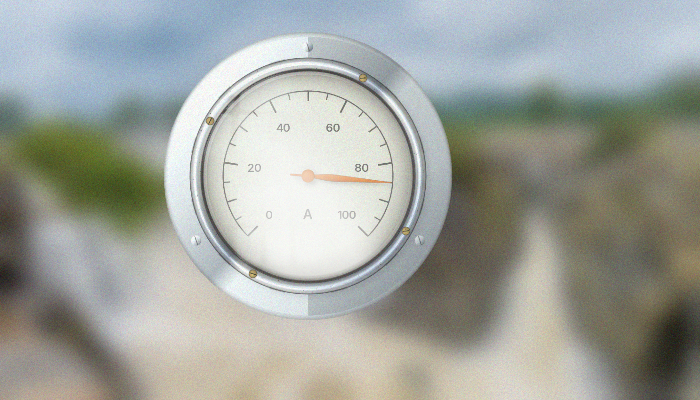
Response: 85 A
